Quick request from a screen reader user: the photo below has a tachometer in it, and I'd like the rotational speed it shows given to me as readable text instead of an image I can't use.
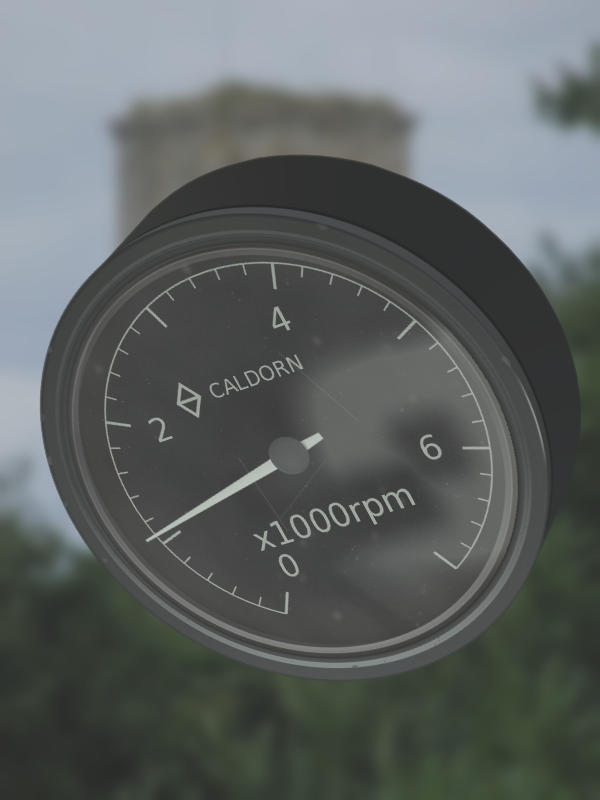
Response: 1100 rpm
